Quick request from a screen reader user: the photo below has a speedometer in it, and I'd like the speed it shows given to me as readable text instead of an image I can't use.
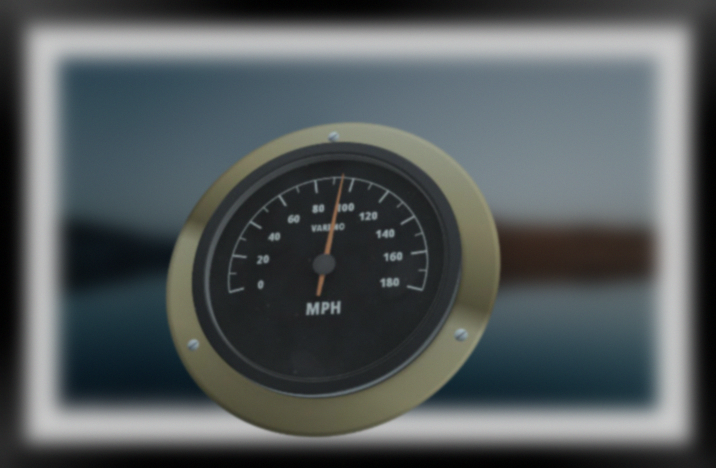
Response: 95 mph
